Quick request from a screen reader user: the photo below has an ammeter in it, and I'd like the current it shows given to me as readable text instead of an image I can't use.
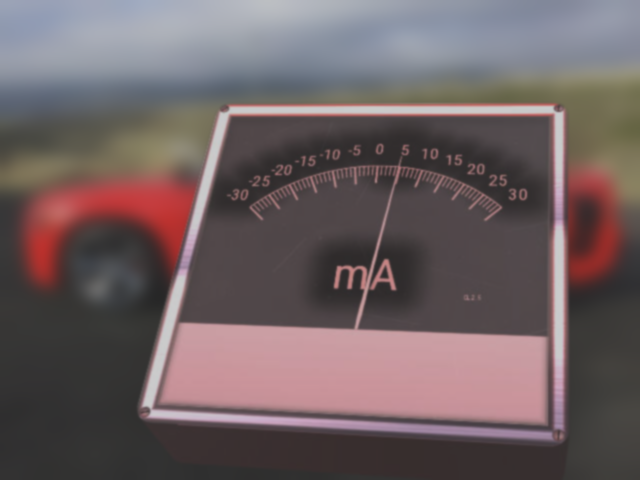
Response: 5 mA
